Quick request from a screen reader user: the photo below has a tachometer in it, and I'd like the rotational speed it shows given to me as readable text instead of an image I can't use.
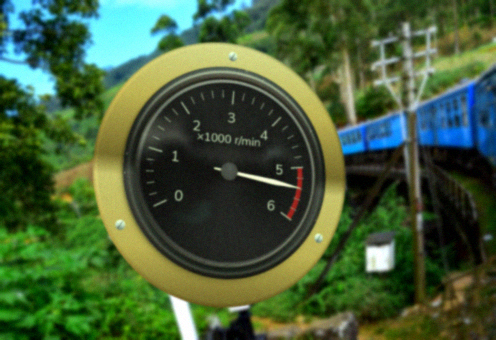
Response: 5400 rpm
